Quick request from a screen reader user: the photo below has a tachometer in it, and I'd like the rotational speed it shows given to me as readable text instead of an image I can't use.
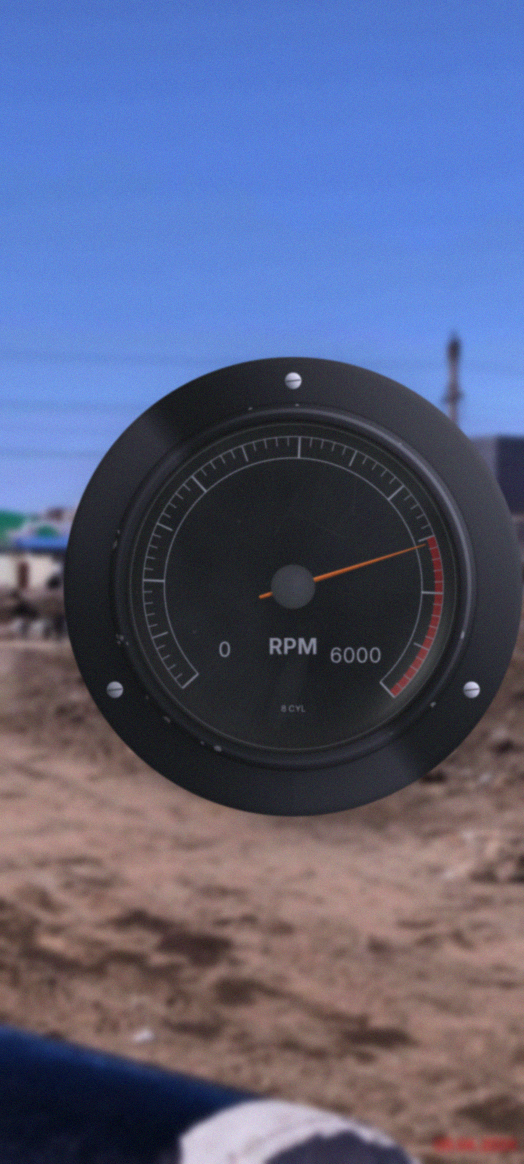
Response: 4550 rpm
